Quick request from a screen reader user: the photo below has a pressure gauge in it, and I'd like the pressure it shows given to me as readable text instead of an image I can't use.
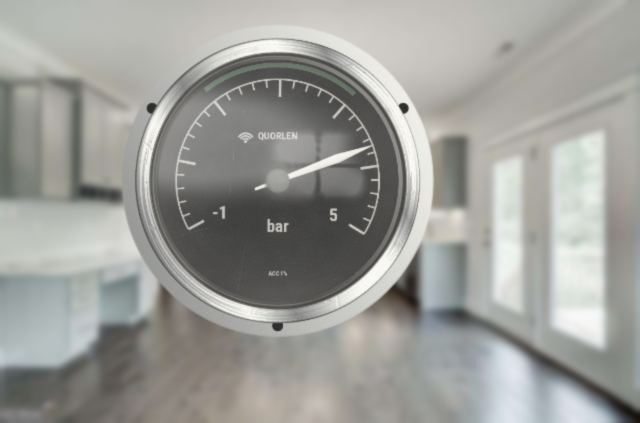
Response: 3.7 bar
